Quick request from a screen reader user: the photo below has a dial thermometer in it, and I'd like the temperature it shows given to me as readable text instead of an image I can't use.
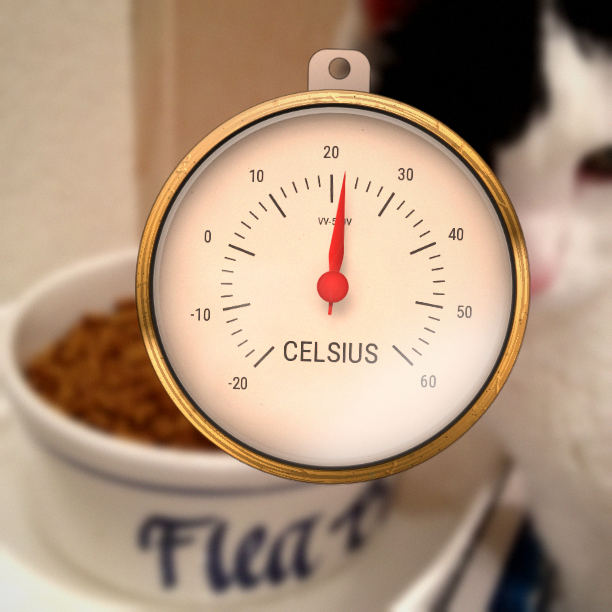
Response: 22 °C
